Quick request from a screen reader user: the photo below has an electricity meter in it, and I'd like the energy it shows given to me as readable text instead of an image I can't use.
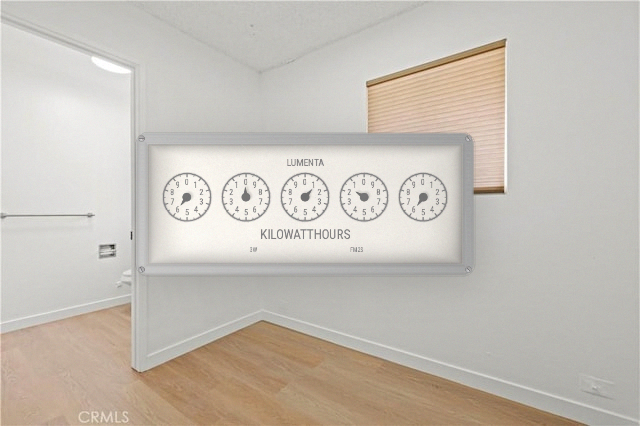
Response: 60116 kWh
